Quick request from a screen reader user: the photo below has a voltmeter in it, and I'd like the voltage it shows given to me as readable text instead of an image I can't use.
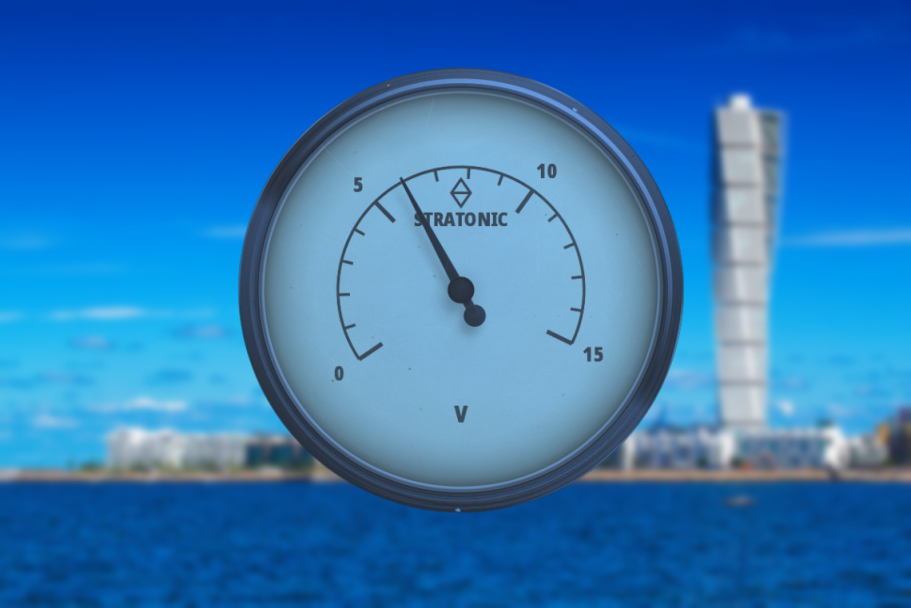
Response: 6 V
